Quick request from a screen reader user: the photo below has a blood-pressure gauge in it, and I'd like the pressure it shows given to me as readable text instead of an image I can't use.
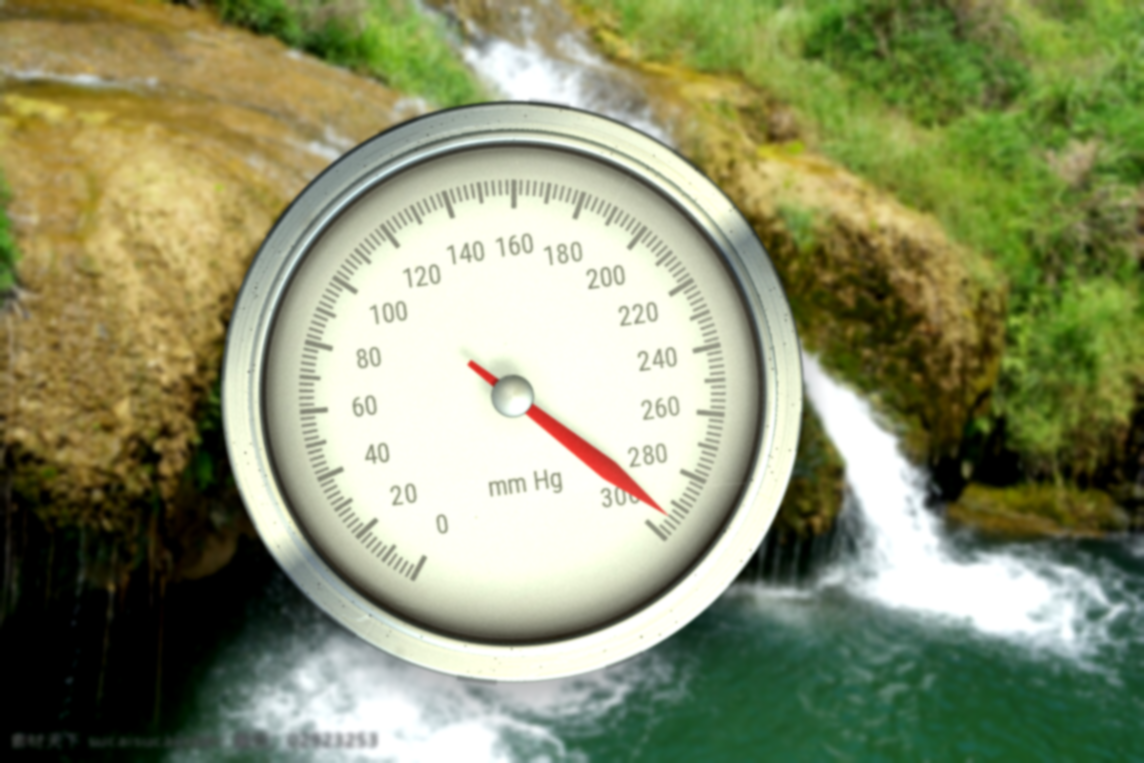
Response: 294 mmHg
